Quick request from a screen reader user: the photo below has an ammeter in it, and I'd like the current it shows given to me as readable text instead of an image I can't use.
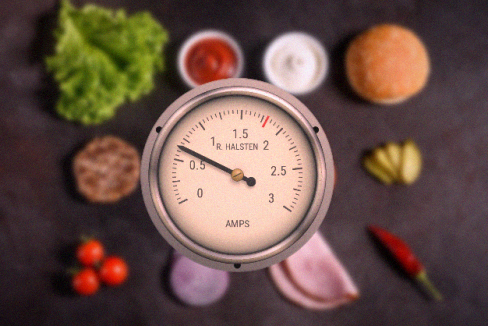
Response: 0.65 A
